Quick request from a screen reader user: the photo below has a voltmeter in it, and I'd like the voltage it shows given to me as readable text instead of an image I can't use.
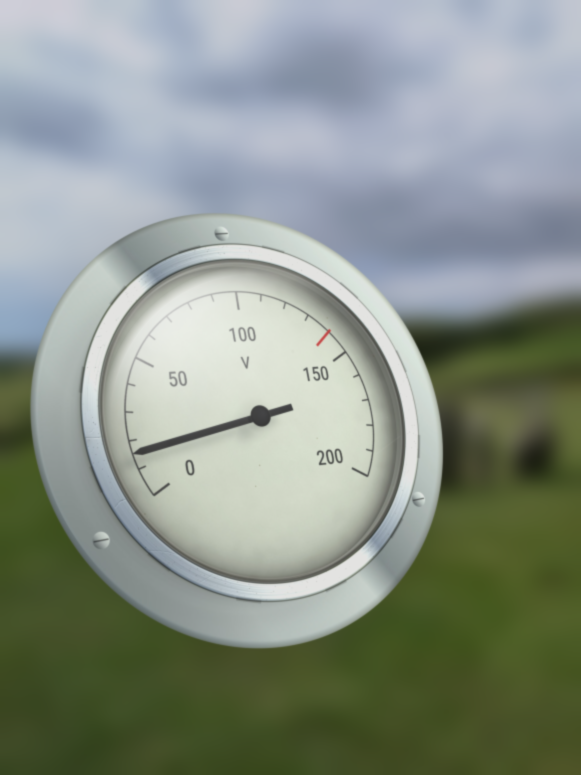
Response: 15 V
